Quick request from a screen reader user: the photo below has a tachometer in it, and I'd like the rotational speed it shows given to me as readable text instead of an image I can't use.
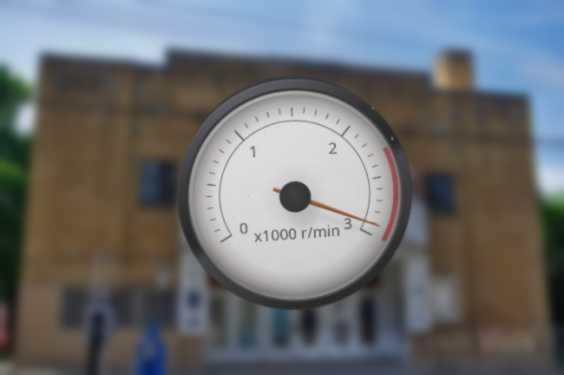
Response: 2900 rpm
